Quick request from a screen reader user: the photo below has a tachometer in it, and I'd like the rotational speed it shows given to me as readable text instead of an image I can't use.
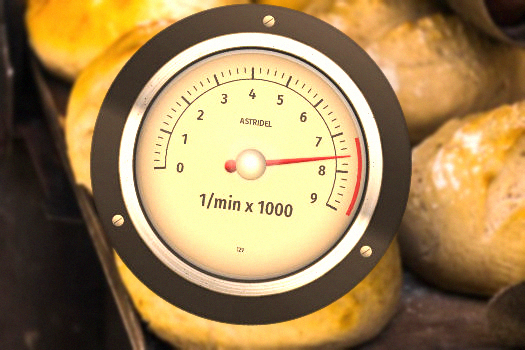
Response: 7600 rpm
